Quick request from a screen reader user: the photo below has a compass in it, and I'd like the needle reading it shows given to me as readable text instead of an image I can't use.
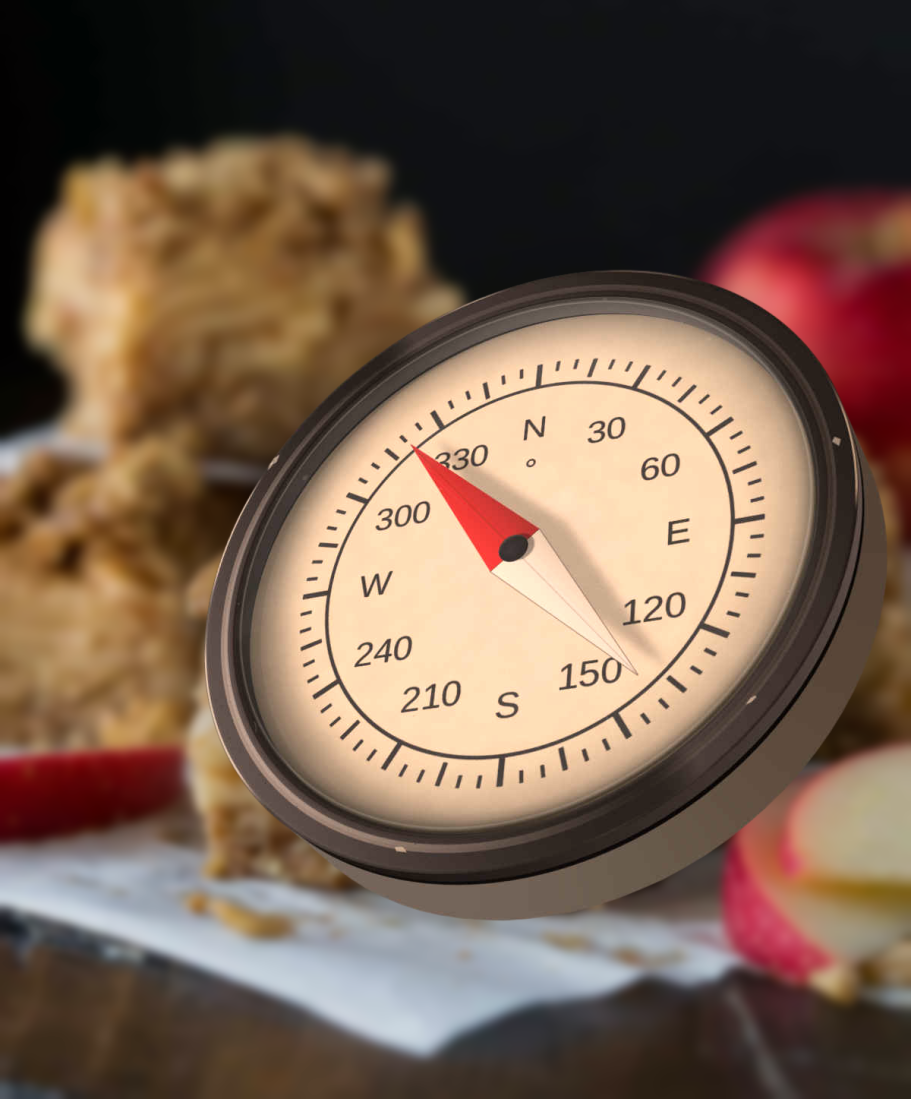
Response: 320 °
